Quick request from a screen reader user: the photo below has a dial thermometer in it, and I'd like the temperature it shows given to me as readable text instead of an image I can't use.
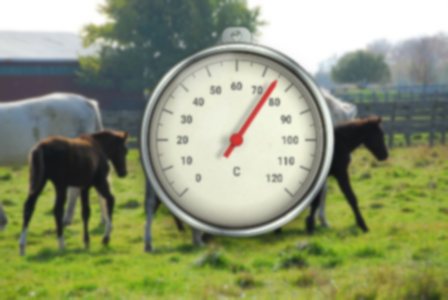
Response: 75 °C
